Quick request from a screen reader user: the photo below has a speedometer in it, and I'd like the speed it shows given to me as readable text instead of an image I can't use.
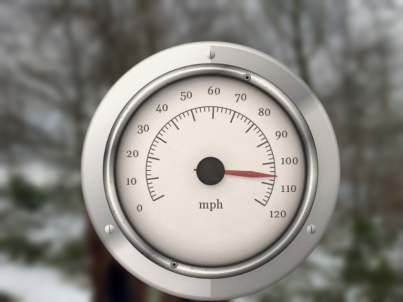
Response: 106 mph
